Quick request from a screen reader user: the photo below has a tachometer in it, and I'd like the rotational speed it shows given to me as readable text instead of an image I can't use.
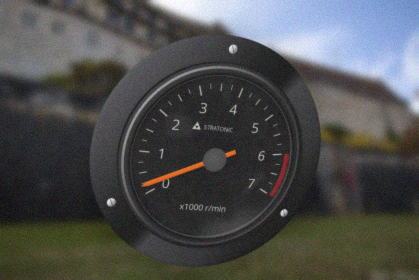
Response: 250 rpm
